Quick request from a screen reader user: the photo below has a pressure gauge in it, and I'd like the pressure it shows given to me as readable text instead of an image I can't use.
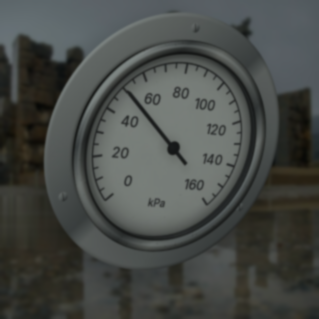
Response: 50 kPa
